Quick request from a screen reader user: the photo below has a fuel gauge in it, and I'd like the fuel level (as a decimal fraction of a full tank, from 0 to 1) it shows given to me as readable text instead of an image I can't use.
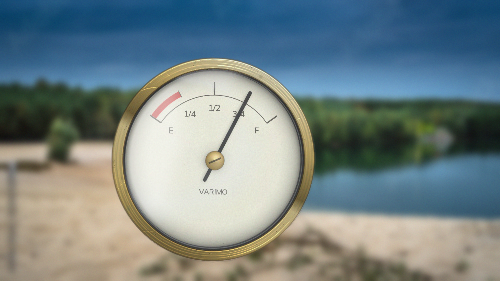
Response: 0.75
